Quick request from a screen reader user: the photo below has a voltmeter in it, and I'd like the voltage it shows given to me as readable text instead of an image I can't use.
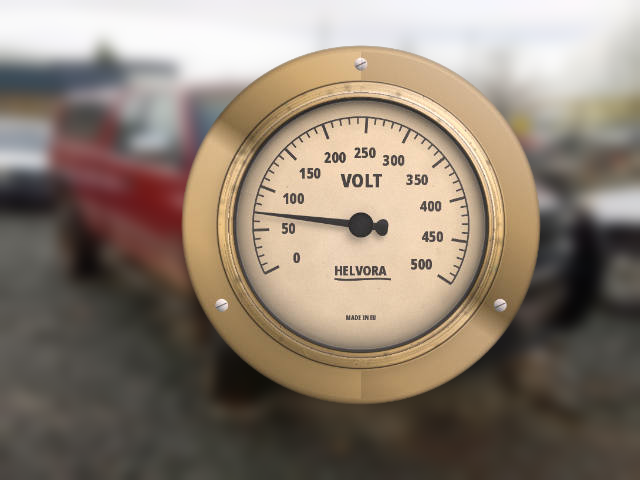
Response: 70 V
